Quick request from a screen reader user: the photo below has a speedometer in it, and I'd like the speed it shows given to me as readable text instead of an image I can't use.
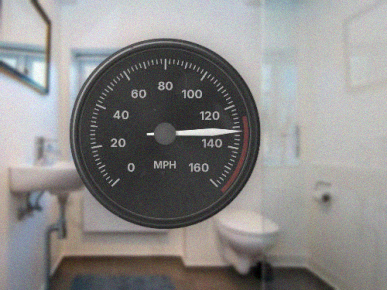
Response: 132 mph
